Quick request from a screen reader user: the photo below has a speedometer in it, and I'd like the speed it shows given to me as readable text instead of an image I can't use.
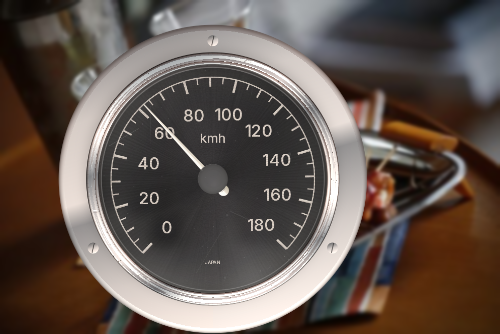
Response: 62.5 km/h
